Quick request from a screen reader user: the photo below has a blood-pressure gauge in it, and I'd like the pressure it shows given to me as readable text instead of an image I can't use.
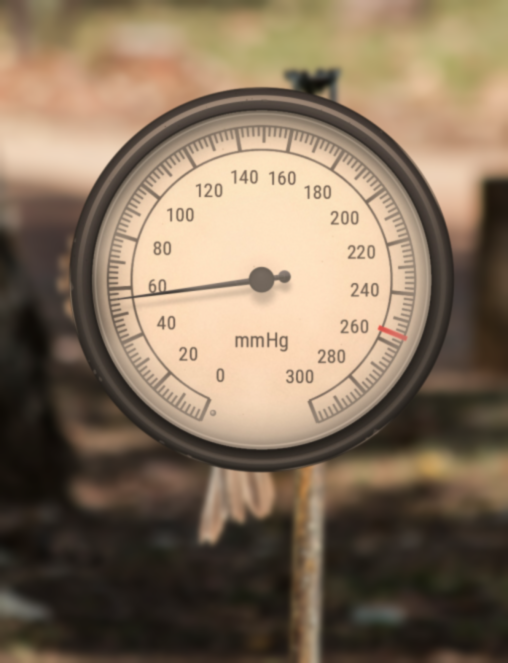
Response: 56 mmHg
